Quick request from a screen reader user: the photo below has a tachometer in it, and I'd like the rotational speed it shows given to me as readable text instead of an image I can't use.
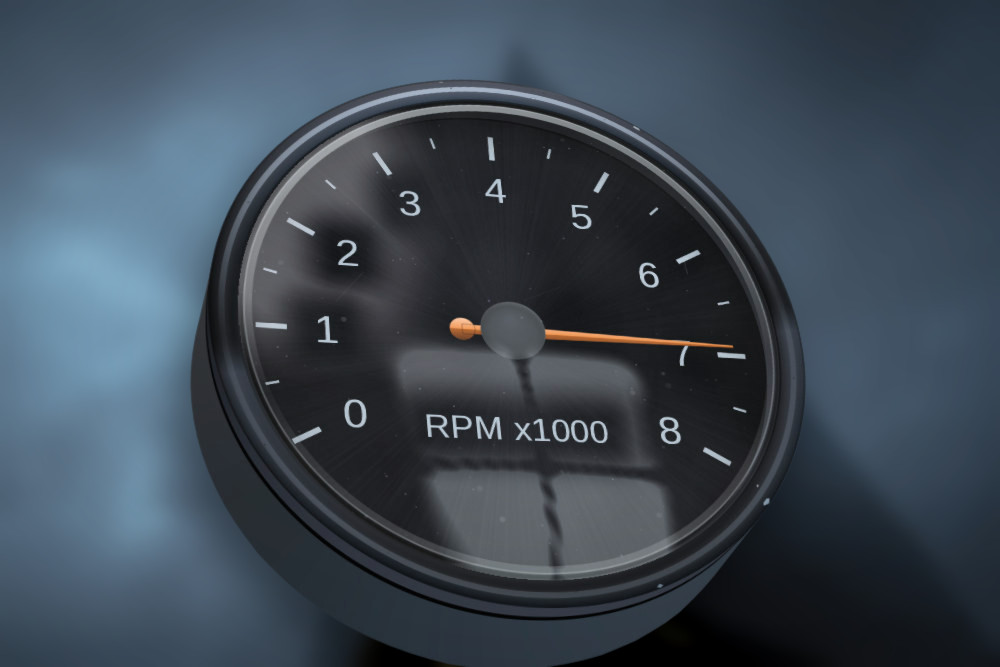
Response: 7000 rpm
